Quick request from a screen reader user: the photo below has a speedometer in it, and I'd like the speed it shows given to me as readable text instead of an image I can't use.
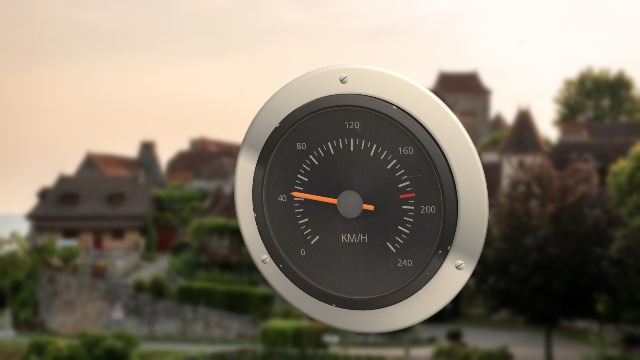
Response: 45 km/h
